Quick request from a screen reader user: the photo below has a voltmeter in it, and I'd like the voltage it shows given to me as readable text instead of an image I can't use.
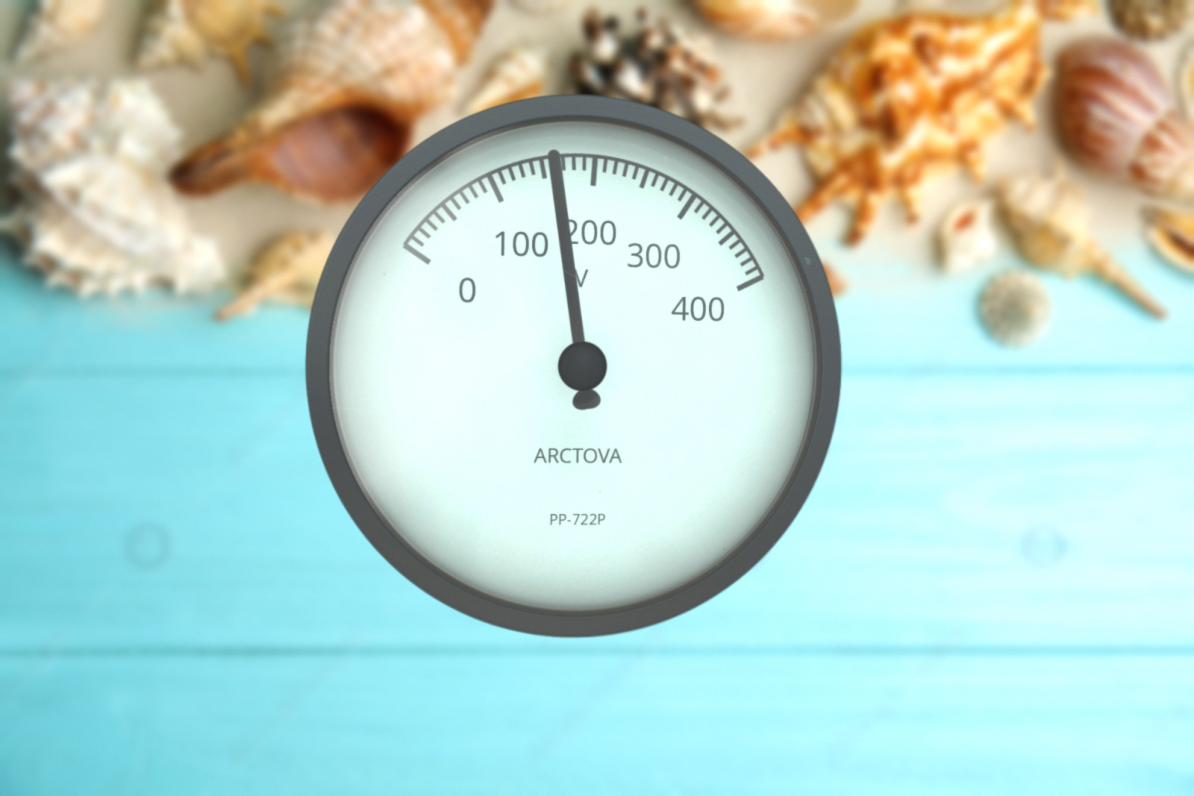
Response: 160 V
